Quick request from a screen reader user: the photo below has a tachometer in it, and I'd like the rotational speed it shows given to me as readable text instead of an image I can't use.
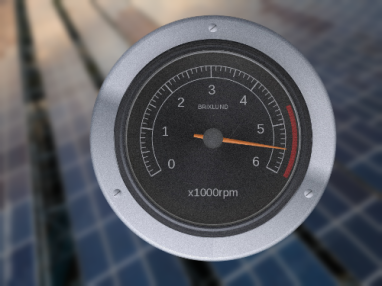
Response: 5500 rpm
